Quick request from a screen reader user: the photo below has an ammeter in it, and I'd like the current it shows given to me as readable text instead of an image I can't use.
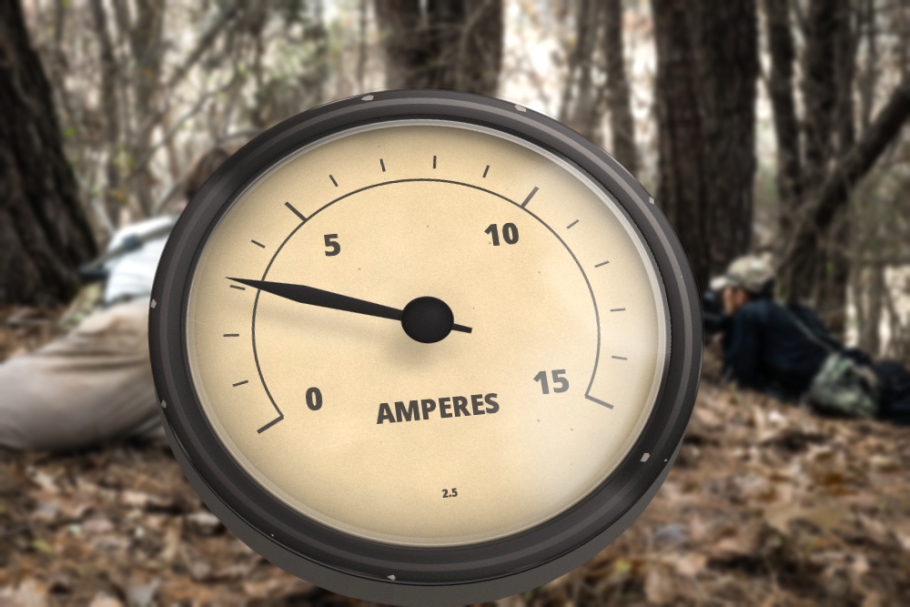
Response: 3 A
